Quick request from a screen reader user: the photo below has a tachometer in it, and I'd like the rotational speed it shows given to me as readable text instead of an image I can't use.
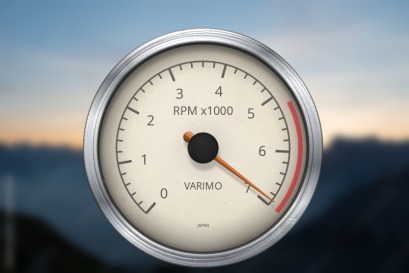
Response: 6900 rpm
